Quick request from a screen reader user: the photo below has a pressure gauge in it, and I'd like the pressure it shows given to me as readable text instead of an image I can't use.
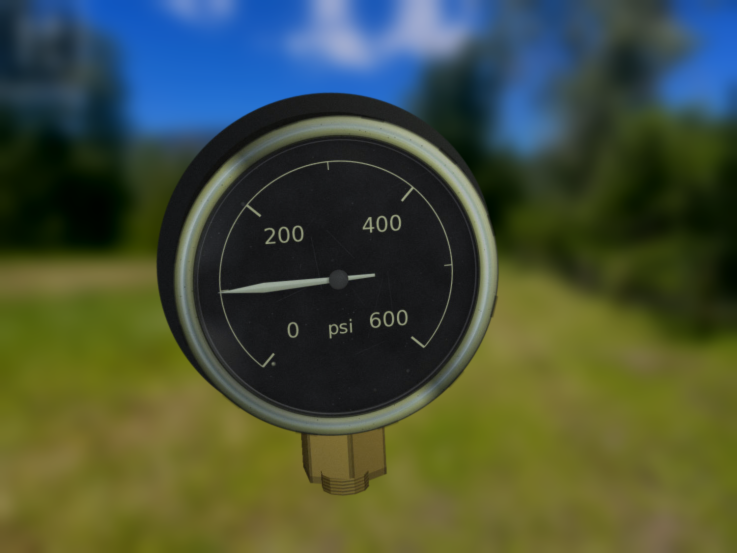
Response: 100 psi
